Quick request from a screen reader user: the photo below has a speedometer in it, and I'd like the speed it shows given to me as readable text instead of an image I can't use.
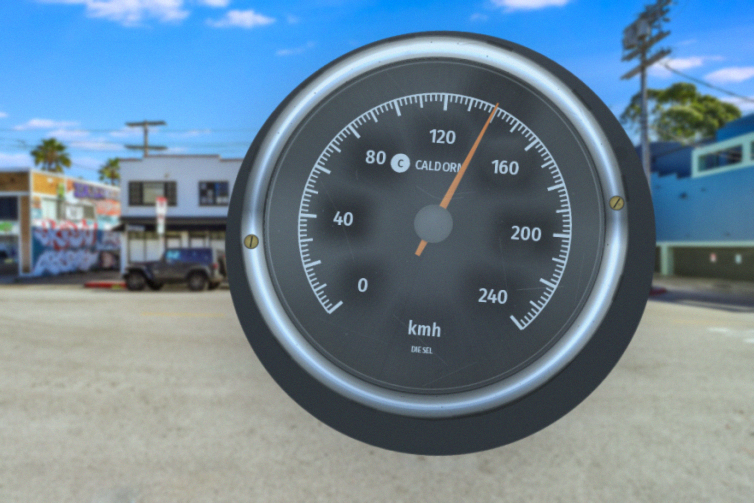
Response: 140 km/h
